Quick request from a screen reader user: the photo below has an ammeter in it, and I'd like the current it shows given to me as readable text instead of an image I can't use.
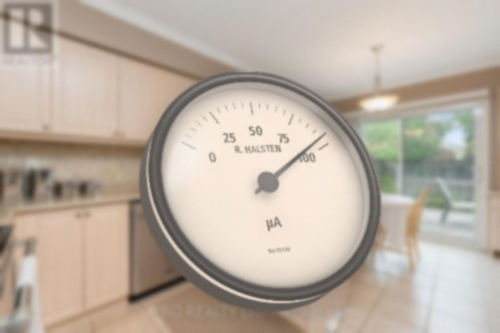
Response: 95 µA
